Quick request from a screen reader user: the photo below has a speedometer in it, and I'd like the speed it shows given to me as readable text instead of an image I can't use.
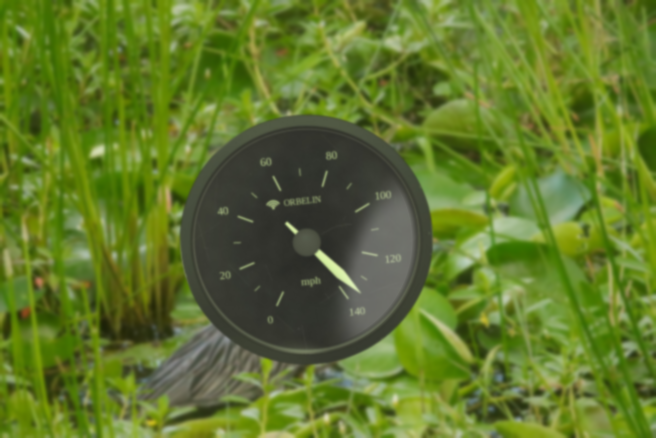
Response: 135 mph
